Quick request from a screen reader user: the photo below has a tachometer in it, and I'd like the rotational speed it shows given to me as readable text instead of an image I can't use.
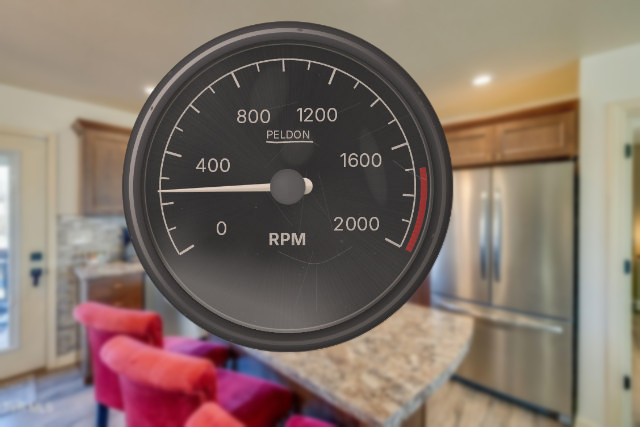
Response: 250 rpm
